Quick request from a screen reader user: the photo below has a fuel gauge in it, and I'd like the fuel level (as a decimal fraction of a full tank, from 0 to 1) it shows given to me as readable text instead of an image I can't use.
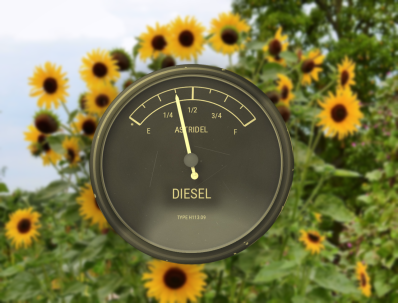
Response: 0.375
